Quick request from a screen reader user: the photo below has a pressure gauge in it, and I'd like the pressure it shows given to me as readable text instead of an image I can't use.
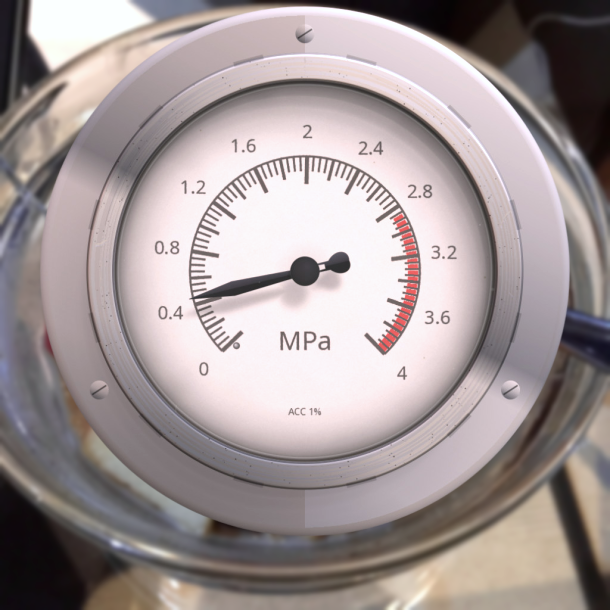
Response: 0.45 MPa
